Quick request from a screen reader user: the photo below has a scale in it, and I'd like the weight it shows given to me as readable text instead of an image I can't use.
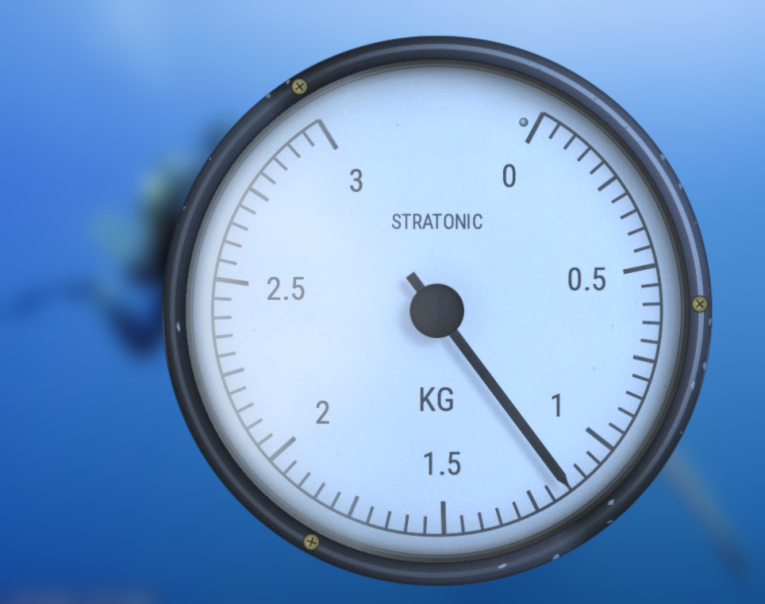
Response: 1.15 kg
